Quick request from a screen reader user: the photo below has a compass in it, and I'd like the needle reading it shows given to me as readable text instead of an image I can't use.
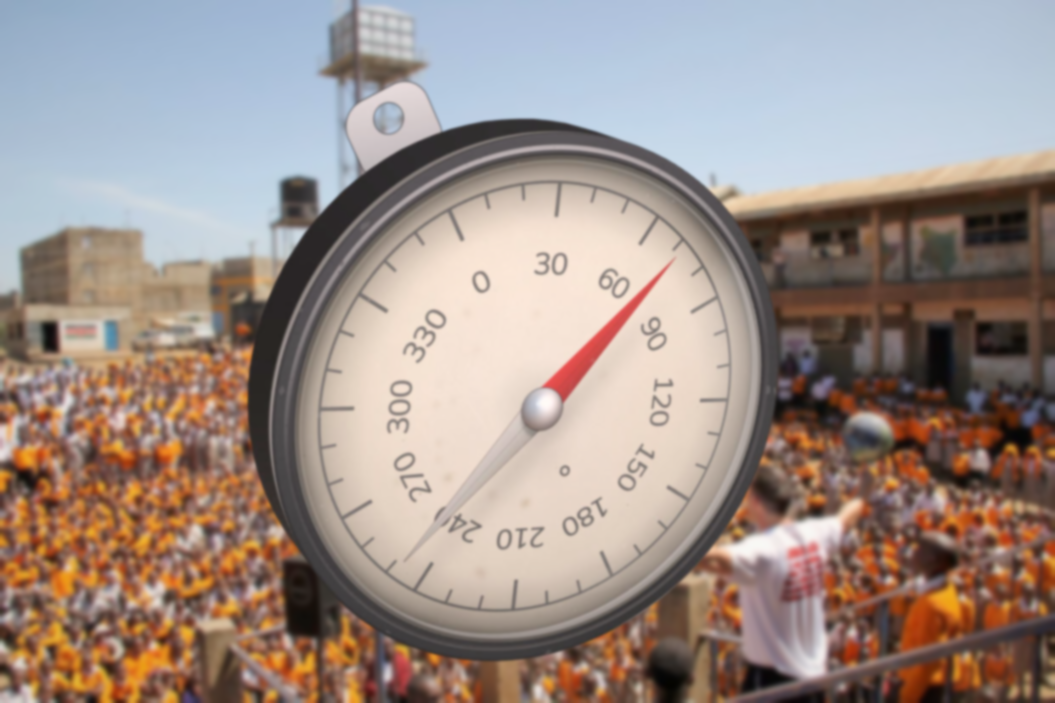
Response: 70 °
